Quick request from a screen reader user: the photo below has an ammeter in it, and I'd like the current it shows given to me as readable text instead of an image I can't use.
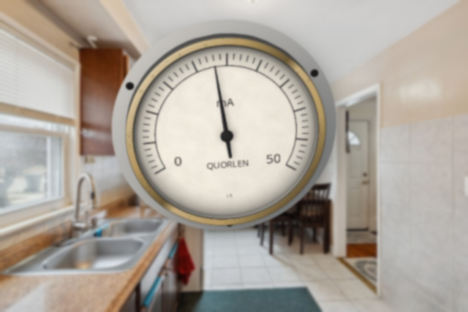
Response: 23 mA
